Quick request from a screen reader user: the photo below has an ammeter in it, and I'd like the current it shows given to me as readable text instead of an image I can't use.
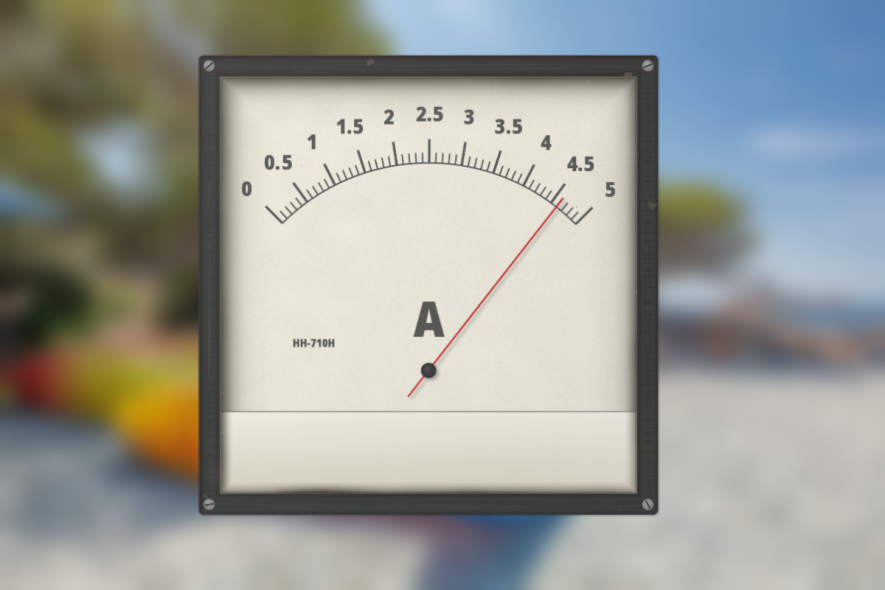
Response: 4.6 A
